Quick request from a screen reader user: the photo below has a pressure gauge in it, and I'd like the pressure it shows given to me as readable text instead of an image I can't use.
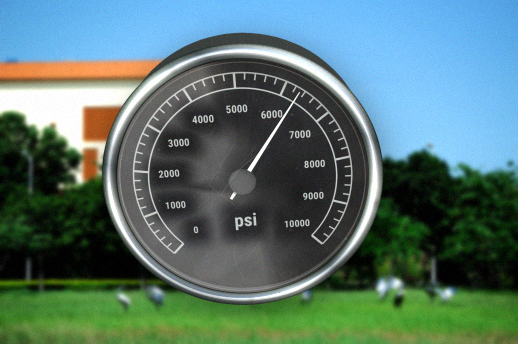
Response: 6300 psi
